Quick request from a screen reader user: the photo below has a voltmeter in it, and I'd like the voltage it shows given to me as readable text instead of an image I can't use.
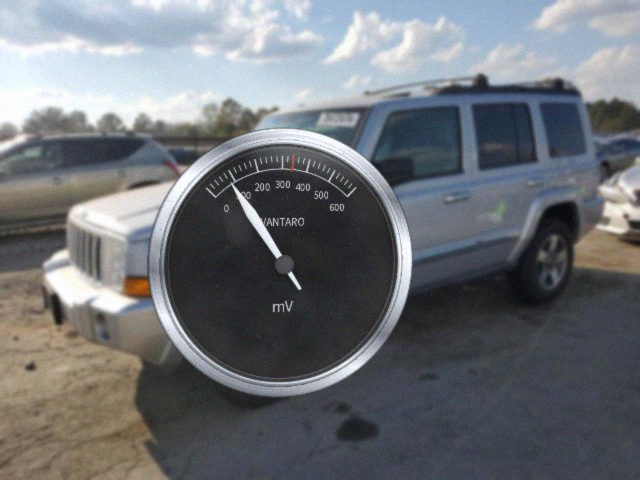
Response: 80 mV
